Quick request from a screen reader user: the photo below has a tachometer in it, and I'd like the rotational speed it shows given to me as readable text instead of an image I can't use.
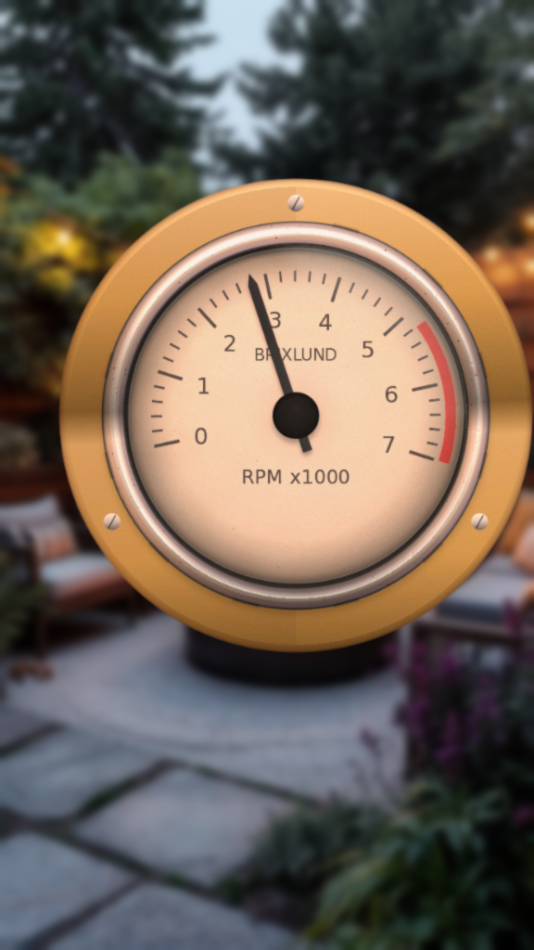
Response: 2800 rpm
